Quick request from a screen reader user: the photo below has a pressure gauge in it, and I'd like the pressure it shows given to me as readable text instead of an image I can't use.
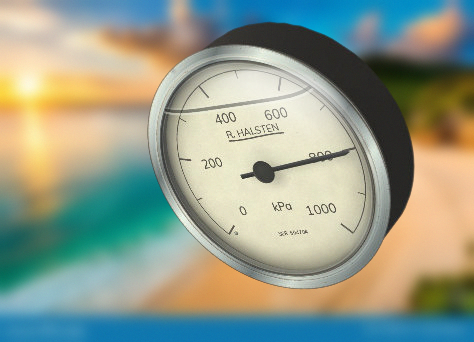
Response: 800 kPa
